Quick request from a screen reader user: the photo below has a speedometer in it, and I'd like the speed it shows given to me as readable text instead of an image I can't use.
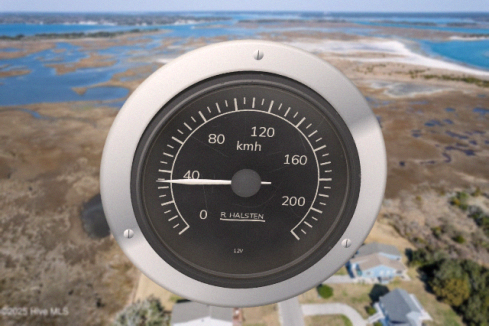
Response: 35 km/h
